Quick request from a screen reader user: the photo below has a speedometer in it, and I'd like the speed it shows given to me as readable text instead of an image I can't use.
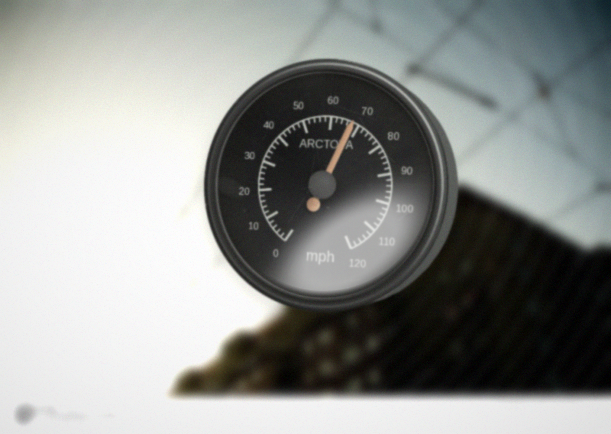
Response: 68 mph
